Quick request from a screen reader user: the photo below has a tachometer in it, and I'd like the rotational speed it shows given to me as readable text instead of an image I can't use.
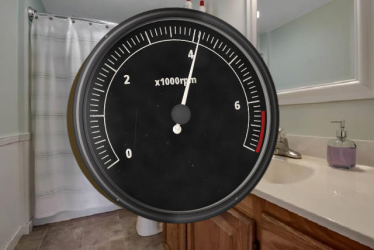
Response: 4100 rpm
